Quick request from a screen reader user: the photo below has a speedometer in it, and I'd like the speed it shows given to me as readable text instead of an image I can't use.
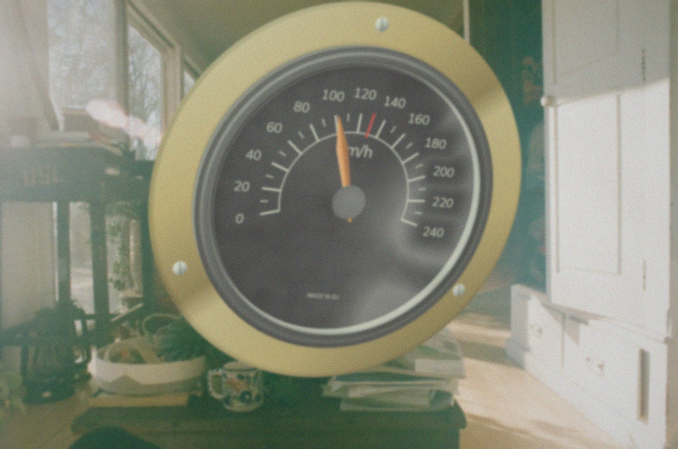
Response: 100 km/h
